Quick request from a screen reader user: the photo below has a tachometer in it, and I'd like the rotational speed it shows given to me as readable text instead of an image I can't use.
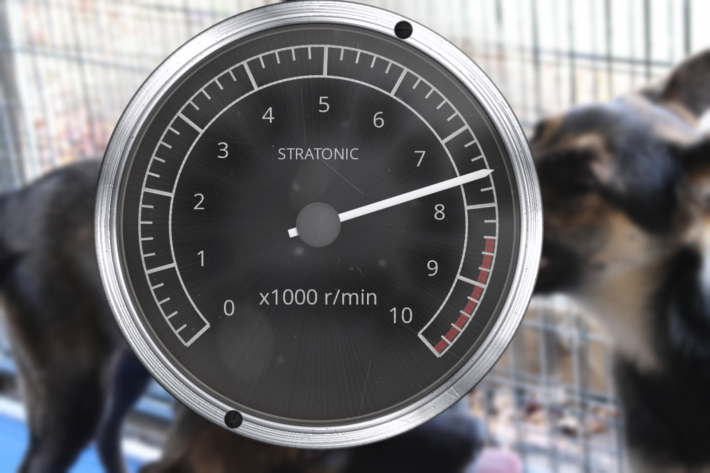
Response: 7600 rpm
